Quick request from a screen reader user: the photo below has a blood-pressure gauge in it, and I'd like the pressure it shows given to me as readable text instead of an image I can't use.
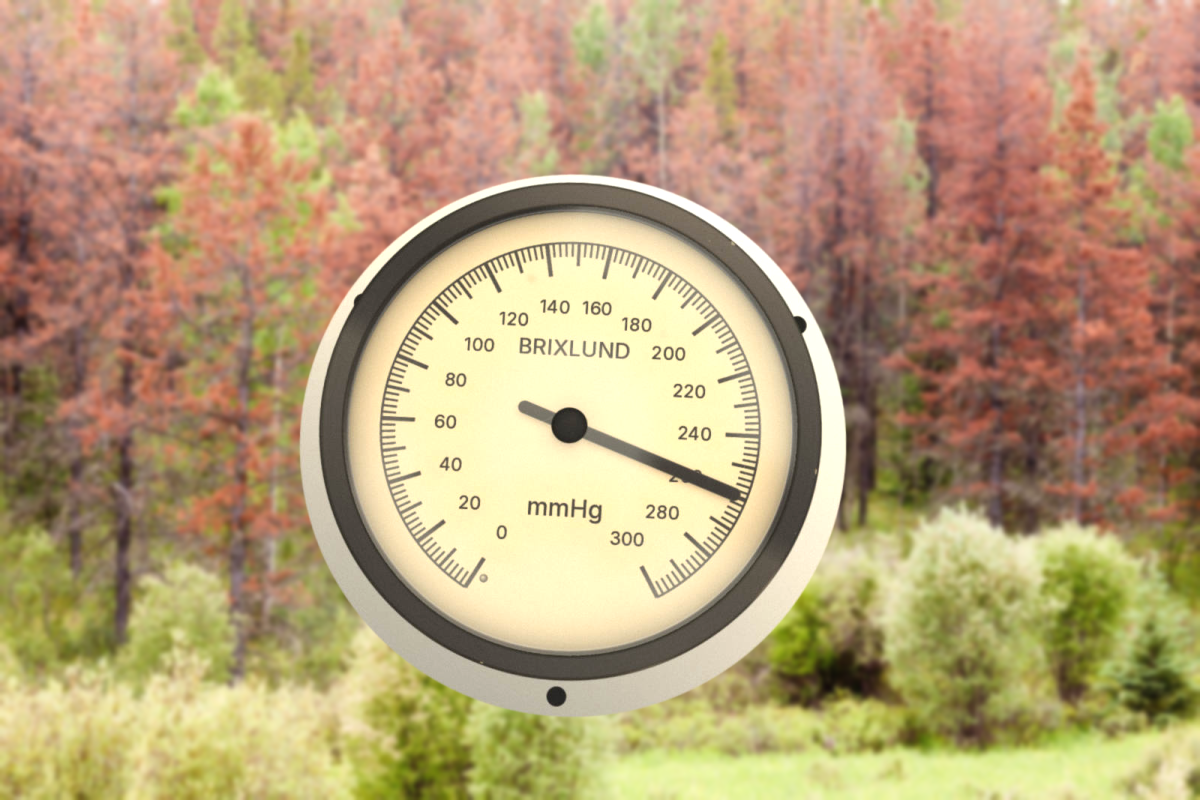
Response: 260 mmHg
